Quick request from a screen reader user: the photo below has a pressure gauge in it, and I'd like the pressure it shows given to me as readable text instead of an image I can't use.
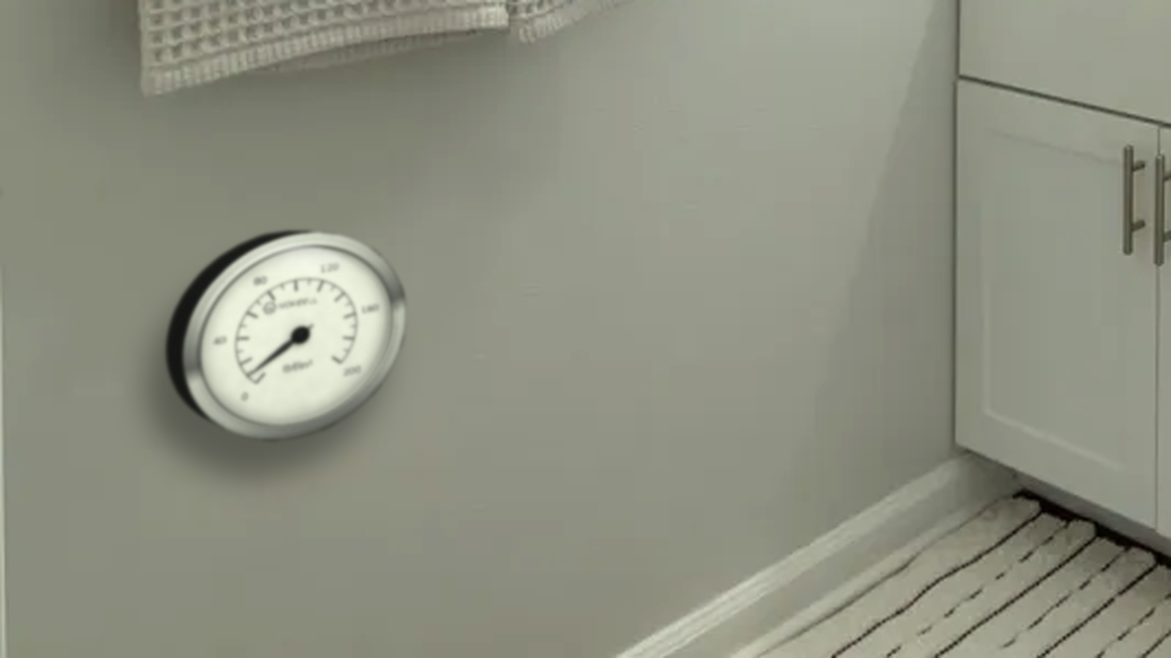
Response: 10 psi
